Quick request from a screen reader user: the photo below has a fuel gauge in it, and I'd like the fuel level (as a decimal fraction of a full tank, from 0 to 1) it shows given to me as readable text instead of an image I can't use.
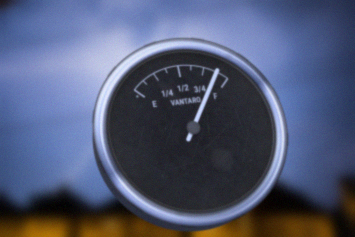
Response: 0.875
